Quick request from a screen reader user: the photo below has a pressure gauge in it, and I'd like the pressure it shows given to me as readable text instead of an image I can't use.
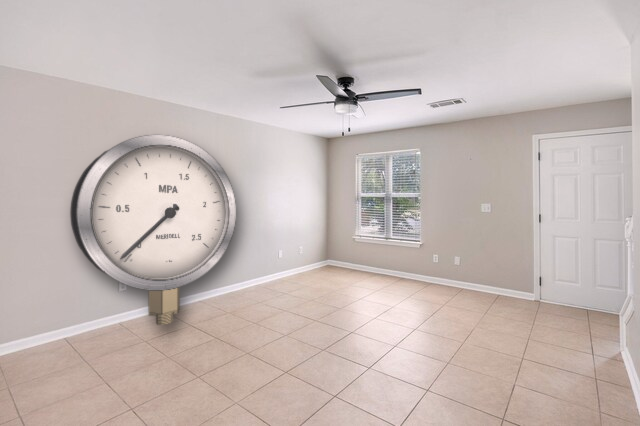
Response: 0.05 MPa
